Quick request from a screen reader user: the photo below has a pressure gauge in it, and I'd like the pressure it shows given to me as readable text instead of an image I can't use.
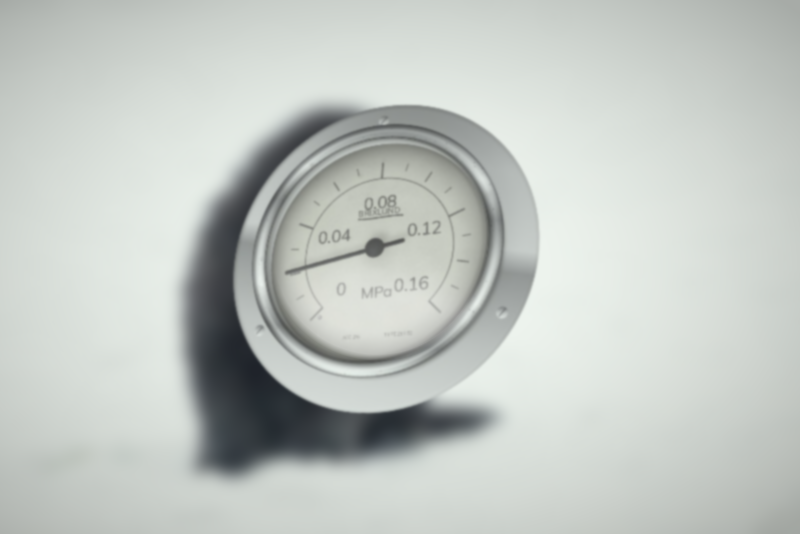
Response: 0.02 MPa
